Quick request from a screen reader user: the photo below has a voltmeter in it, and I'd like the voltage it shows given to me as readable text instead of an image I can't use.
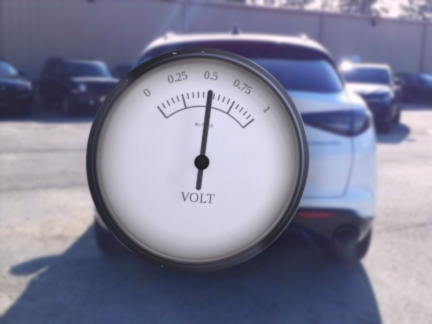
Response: 0.5 V
